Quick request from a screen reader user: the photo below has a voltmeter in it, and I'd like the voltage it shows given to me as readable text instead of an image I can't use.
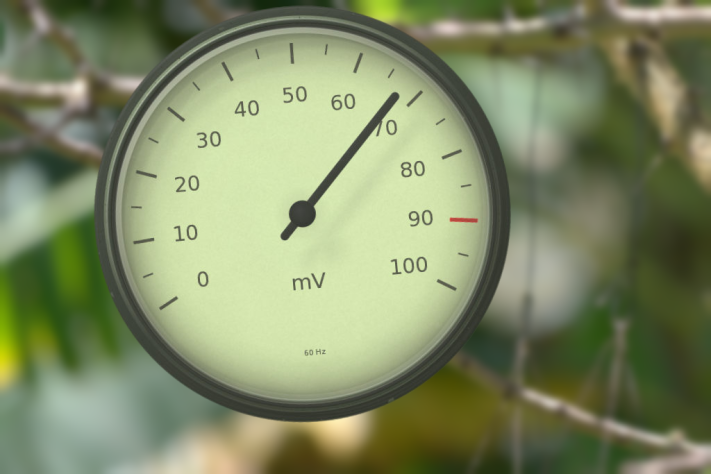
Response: 67.5 mV
